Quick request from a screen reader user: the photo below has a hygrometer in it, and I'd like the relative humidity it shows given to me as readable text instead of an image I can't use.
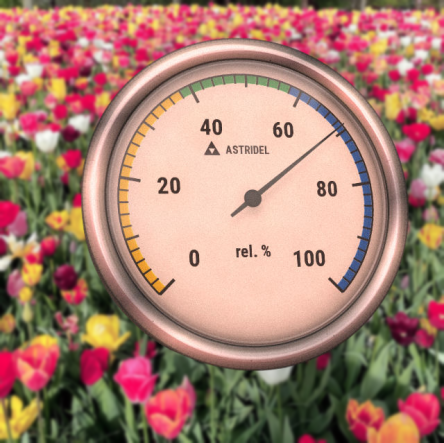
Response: 69 %
